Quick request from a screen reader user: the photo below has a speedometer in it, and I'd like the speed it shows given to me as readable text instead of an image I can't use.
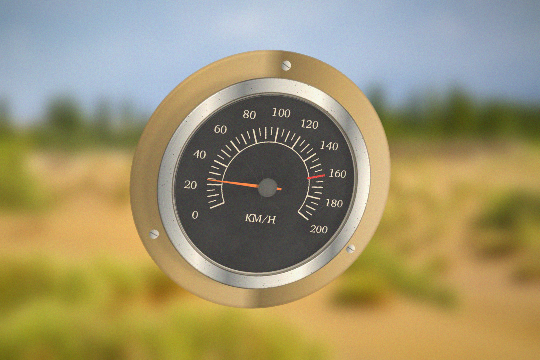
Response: 25 km/h
